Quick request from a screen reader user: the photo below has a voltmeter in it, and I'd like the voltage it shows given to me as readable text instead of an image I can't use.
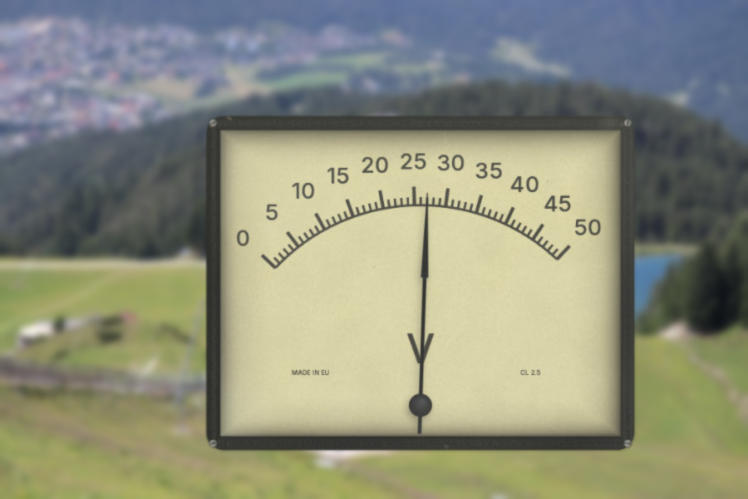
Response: 27 V
